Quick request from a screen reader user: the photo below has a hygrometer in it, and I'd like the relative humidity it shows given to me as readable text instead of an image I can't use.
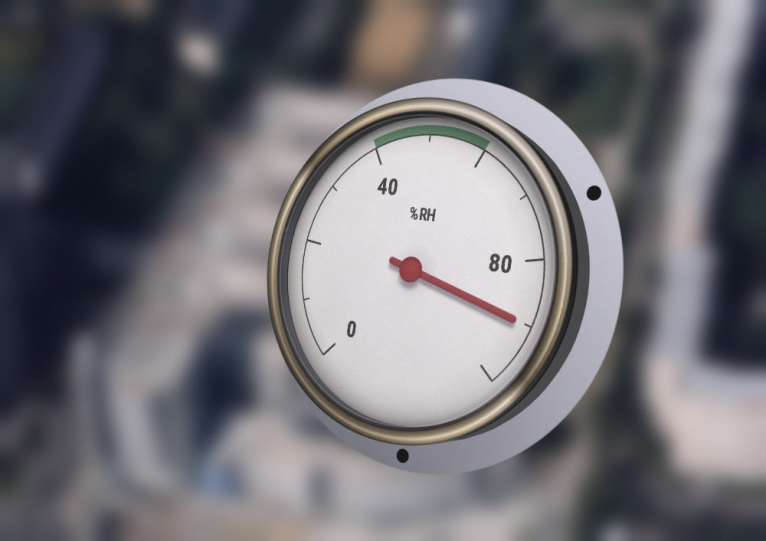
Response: 90 %
